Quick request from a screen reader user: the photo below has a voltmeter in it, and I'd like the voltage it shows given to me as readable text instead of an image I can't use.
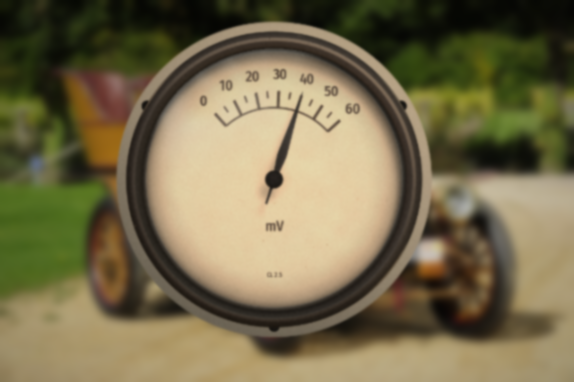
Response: 40 mV
